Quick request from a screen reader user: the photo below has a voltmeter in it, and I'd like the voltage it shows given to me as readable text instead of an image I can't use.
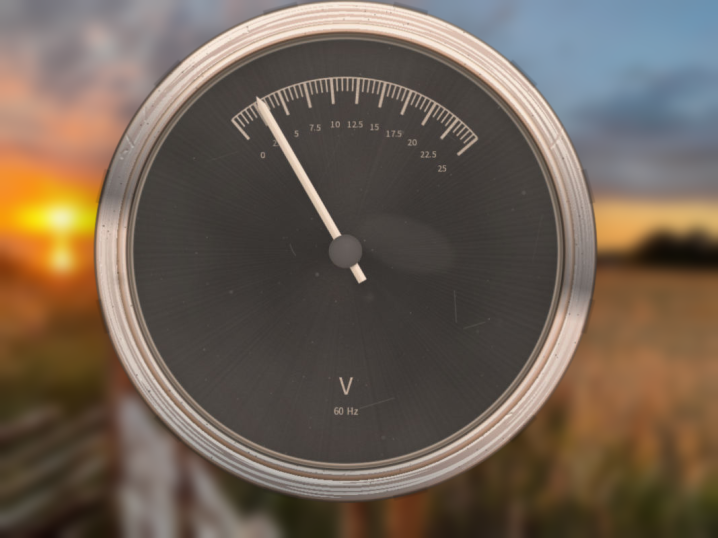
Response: 3 V
